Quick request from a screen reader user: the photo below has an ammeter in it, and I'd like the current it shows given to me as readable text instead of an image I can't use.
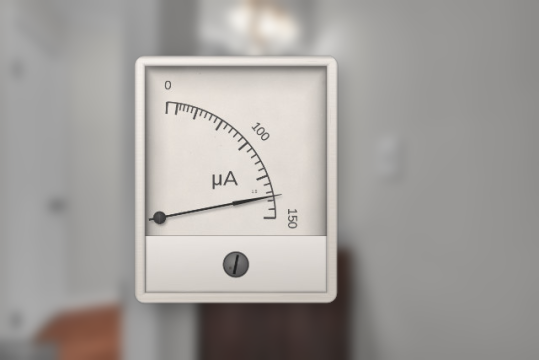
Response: 137.5 µA
